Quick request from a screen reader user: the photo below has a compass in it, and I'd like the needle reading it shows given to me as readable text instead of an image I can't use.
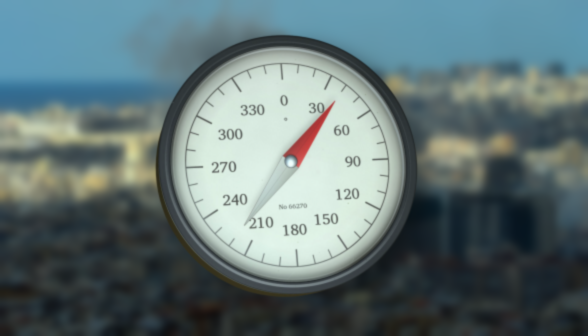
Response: 40 °
